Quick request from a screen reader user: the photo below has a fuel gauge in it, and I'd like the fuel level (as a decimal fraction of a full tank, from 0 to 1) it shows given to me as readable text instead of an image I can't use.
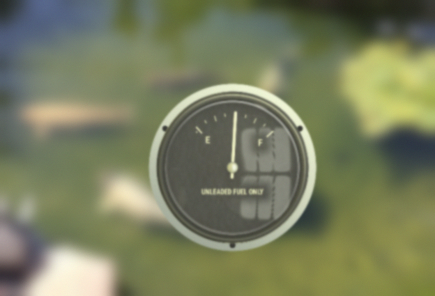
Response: 0.5
